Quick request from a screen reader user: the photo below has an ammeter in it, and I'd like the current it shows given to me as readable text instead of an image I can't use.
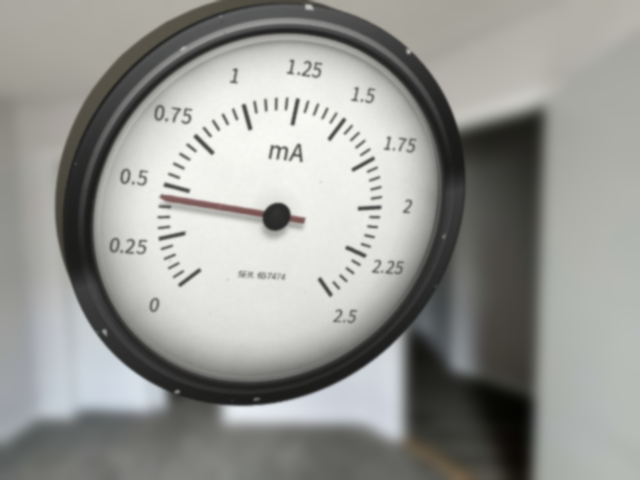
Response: 0.45 mA
